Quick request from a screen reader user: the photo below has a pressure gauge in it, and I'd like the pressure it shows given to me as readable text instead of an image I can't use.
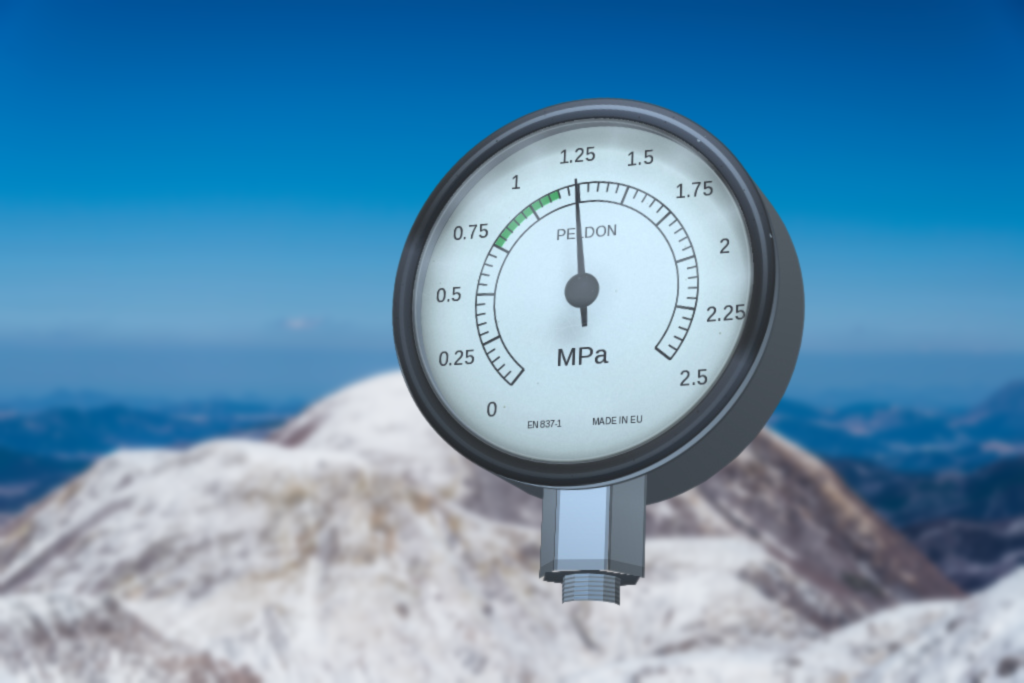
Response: 1.25 MPa
